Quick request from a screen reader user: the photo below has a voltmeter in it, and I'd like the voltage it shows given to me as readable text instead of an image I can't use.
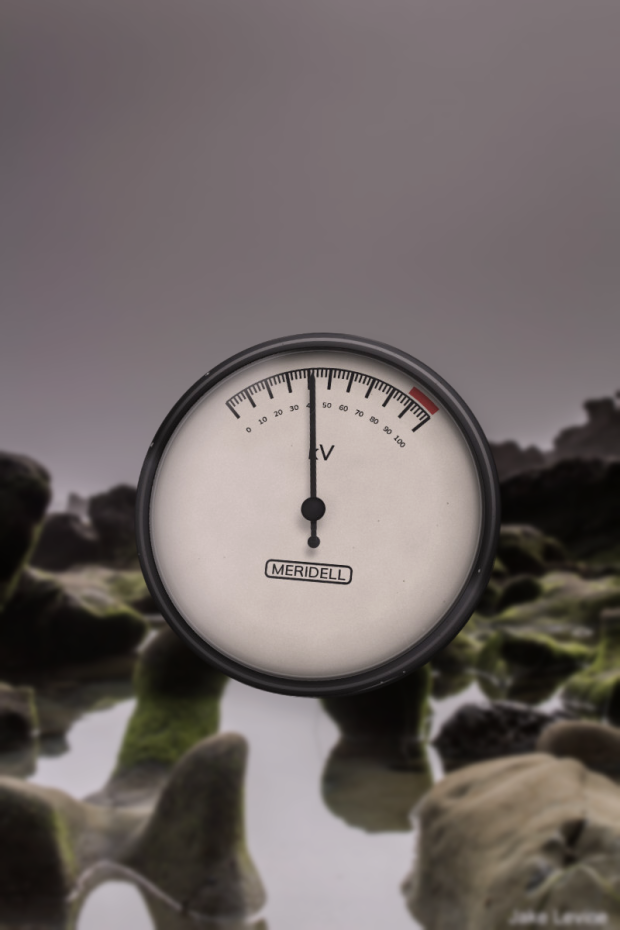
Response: 42 kV
